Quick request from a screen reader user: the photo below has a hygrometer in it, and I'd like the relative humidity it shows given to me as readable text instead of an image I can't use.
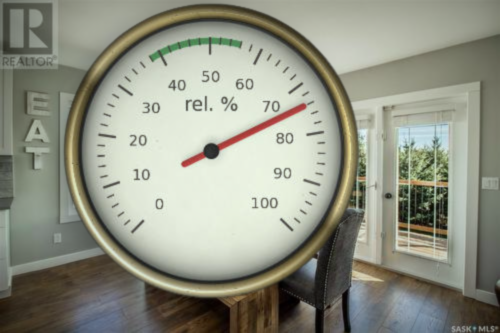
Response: 74 %
